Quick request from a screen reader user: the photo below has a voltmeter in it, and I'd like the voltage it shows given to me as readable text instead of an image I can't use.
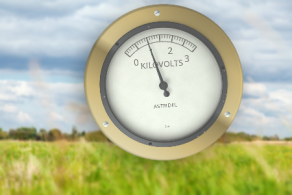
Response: 1 kV
